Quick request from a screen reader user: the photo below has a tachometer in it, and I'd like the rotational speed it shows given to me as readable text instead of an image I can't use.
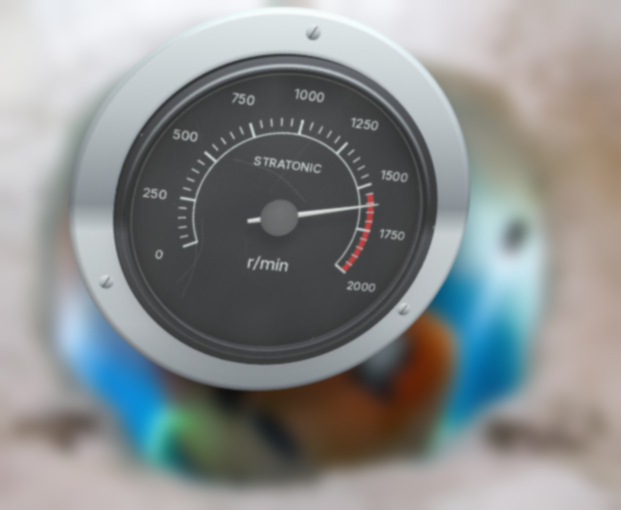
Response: 1600 rpm
